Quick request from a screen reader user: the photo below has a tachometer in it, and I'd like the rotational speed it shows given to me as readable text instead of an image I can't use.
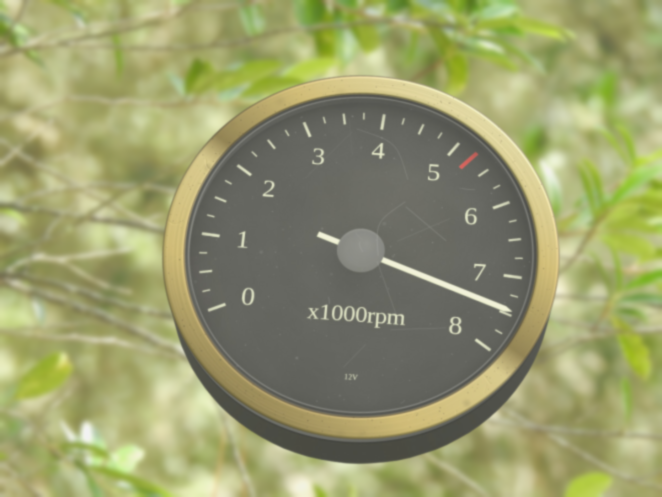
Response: 7500 rpm
